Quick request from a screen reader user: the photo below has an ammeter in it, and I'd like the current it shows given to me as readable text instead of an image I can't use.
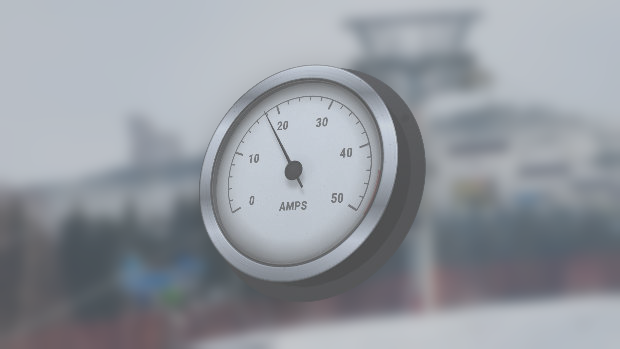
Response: 18 A
